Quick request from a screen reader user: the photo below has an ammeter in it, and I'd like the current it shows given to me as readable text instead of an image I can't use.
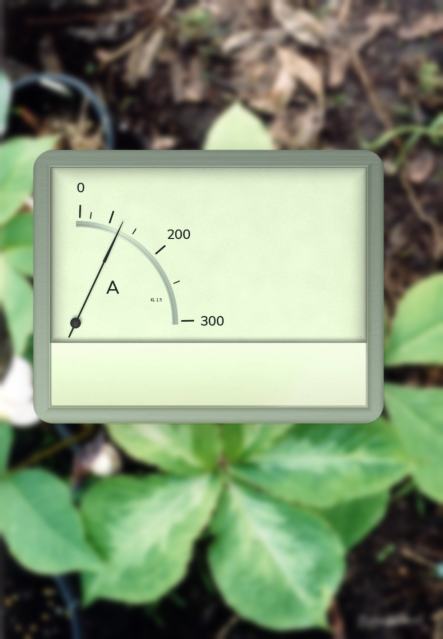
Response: 125 A
